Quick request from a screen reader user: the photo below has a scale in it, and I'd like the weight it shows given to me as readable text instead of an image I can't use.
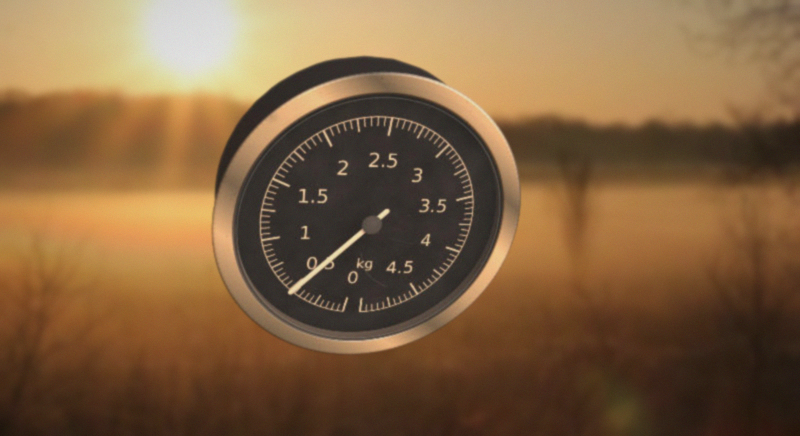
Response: 0.5 kg
